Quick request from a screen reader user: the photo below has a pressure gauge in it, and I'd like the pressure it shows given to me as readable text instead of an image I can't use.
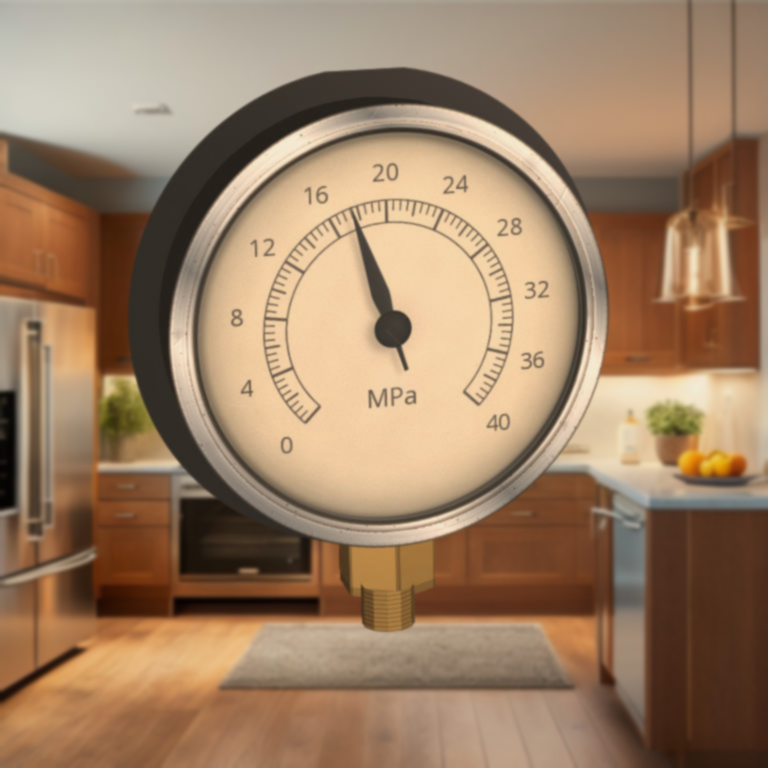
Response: 17.5 MPa
